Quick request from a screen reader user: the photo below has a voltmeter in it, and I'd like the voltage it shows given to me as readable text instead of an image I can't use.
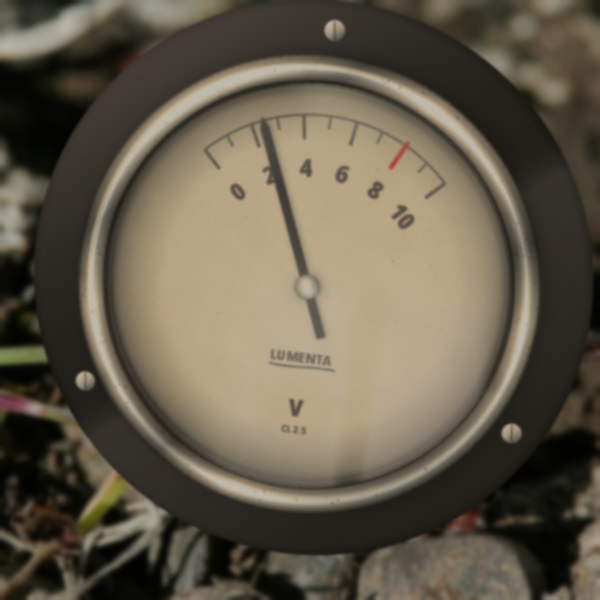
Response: 2.5 V
